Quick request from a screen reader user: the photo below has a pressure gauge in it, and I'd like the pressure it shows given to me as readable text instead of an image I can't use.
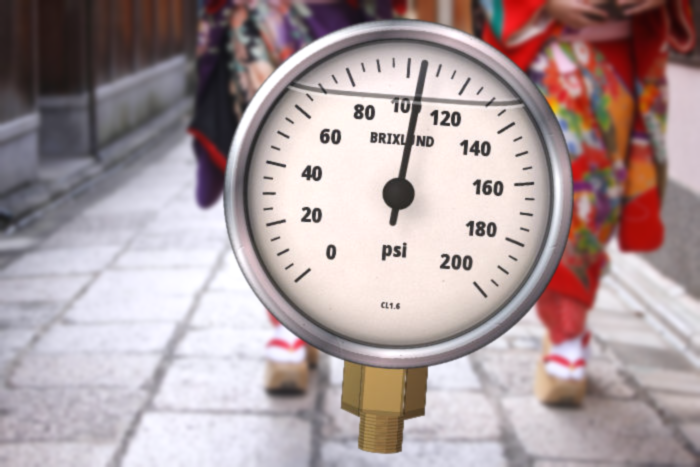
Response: 105 psi
